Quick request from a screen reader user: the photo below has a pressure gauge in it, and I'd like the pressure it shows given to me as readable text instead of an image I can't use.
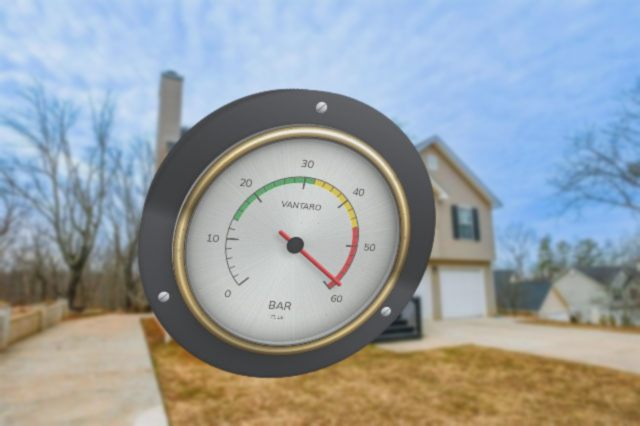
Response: 58 bar
